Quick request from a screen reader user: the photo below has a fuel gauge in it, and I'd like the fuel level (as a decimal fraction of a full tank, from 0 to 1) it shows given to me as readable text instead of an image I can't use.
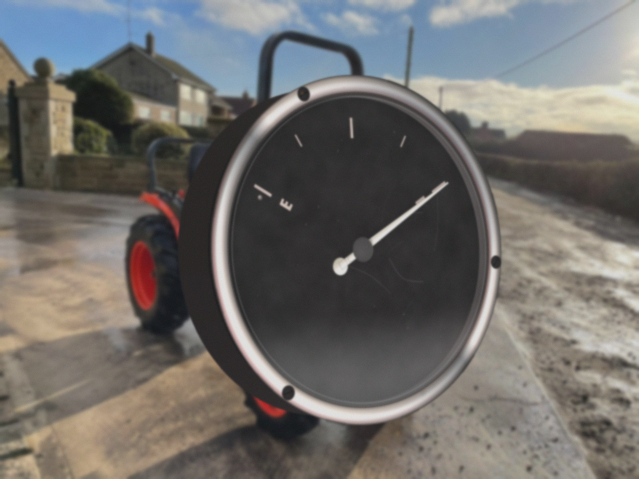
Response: 1
